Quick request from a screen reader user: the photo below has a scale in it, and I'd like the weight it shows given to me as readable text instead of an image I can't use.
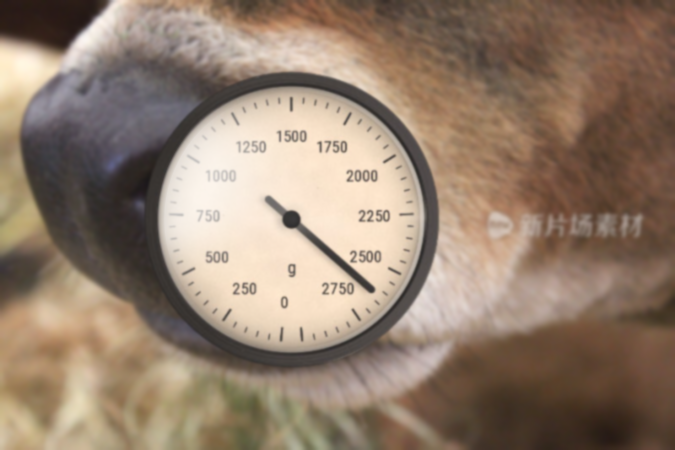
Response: 2625 g
